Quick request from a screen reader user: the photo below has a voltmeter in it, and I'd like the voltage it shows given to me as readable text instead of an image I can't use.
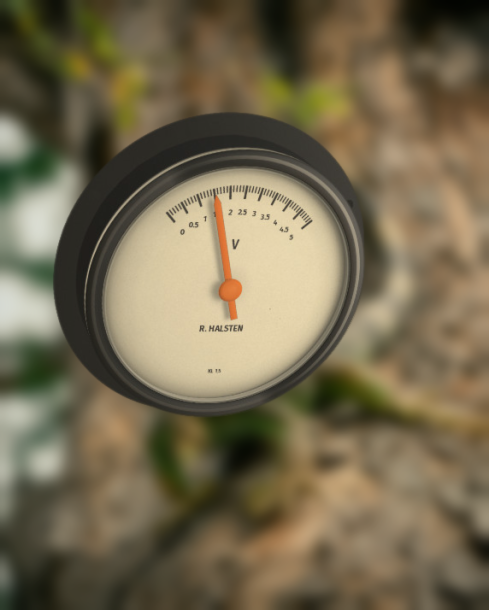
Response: 1.5 V
